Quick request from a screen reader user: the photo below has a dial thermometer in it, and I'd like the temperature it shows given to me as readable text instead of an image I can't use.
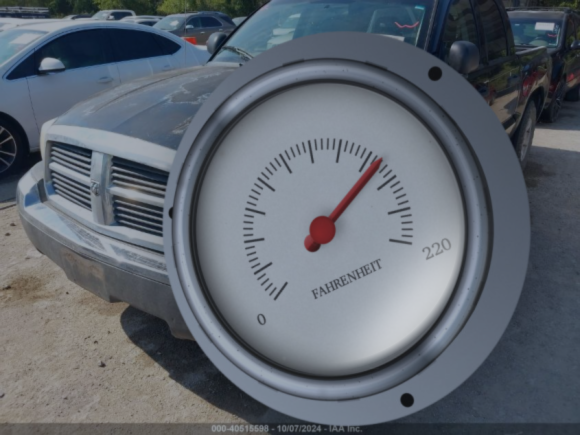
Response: 168 °F
